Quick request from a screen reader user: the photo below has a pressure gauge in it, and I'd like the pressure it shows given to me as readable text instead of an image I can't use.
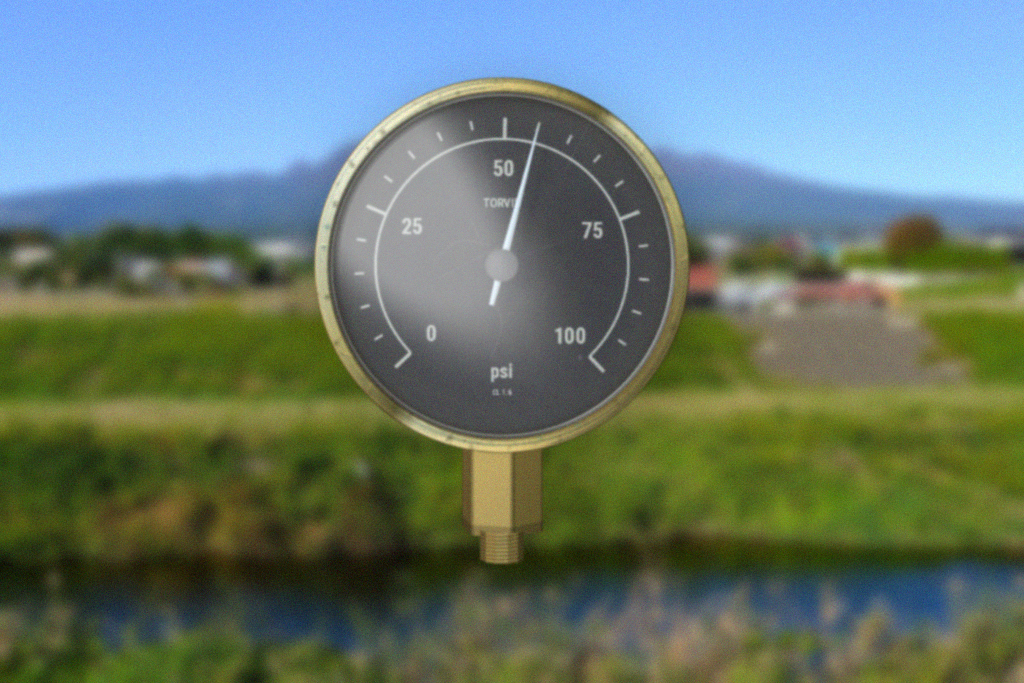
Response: 55 psi
